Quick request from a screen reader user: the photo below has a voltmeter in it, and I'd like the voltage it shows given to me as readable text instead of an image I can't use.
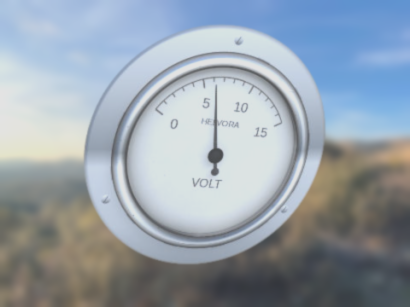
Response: 6 V
